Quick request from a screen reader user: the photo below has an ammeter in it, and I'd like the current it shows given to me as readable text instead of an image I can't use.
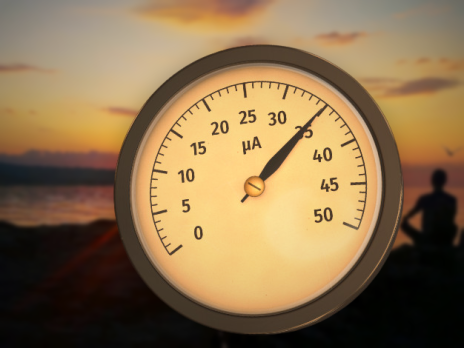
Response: 35 µA
